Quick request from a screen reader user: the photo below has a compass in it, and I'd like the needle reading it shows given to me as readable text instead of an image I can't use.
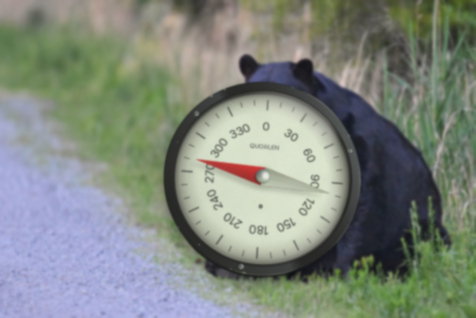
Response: 280 °
